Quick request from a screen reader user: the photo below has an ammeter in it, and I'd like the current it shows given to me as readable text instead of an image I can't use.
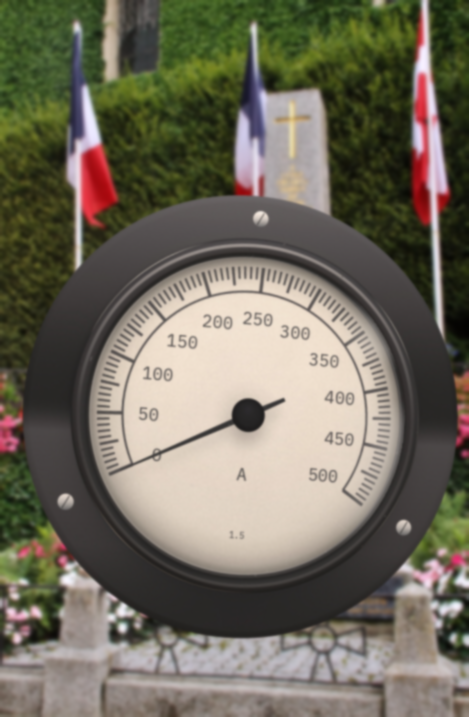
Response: 0 A
